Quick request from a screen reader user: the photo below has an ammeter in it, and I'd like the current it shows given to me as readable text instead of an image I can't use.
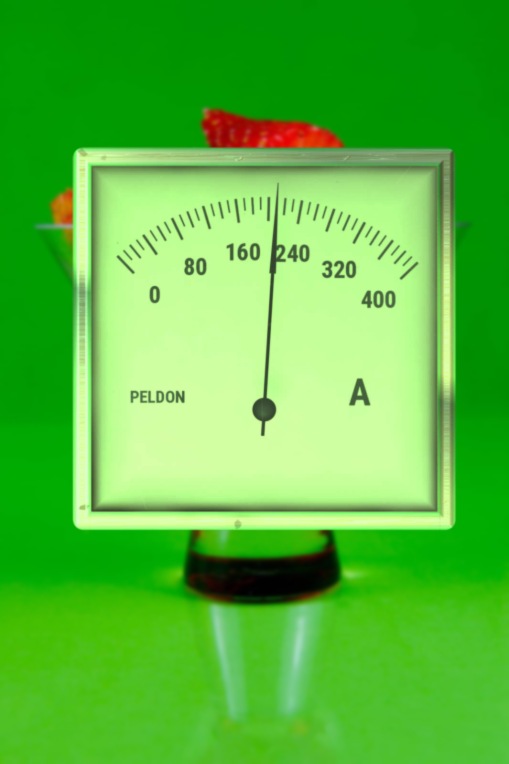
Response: 210 A
